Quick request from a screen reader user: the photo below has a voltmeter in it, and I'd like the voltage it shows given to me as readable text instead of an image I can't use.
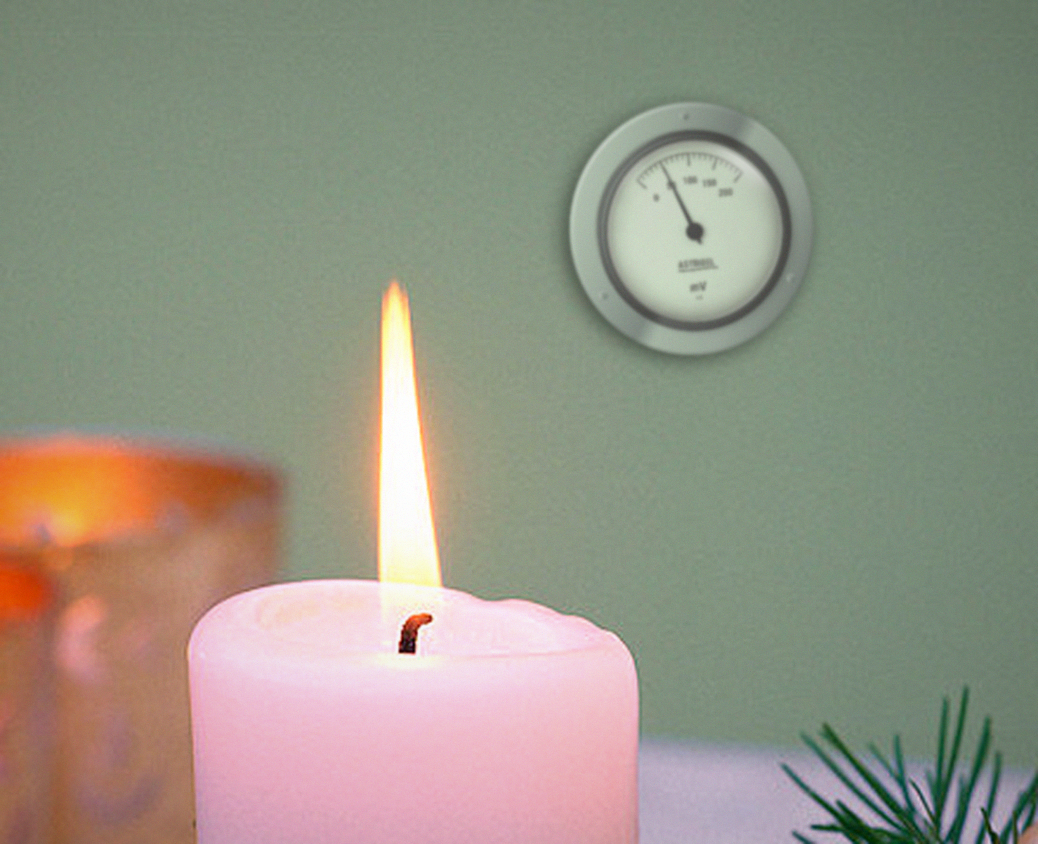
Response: 50 mV
